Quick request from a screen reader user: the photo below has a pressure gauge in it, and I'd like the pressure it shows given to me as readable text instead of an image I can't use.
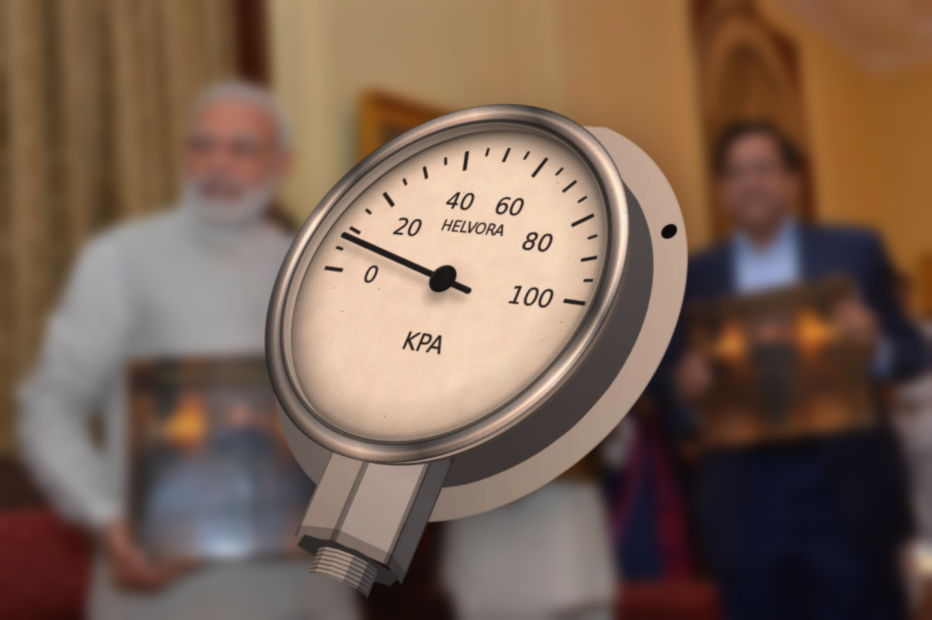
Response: 7.5 kPa
